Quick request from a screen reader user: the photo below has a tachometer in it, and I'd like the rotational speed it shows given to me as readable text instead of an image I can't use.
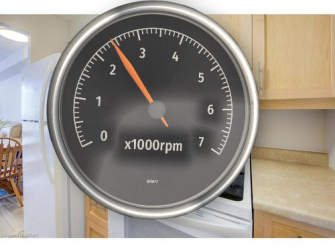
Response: 2400 rpm
